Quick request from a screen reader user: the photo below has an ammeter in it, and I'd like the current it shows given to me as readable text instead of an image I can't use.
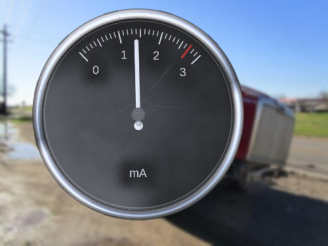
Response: 1.4 mA
